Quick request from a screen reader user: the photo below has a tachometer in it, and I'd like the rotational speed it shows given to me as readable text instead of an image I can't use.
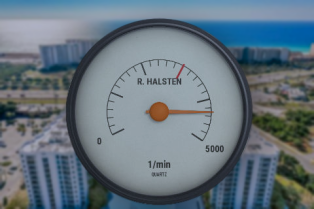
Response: 4300 rpm
